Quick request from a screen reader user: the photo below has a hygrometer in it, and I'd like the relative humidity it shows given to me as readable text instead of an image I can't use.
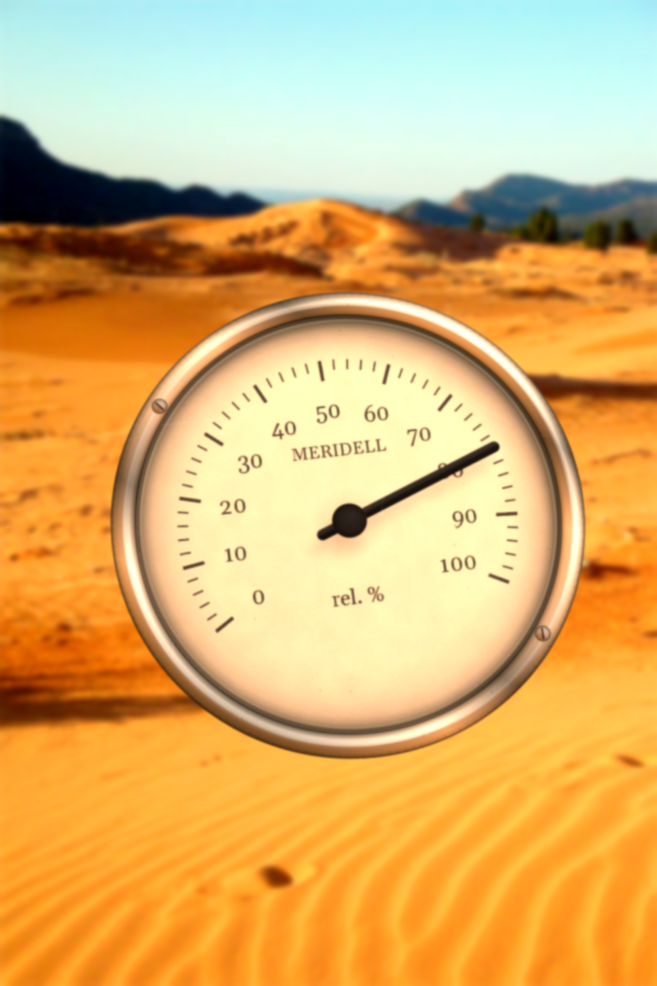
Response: 80 %
